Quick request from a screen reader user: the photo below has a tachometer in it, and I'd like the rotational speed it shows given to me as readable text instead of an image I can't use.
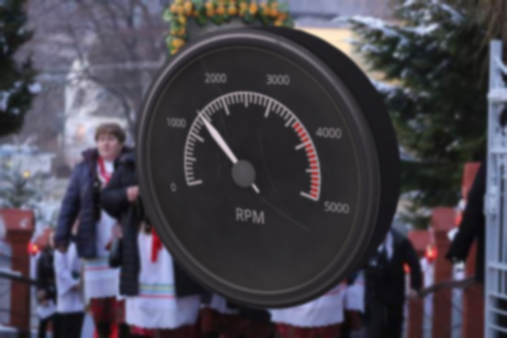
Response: 1500 rpm
